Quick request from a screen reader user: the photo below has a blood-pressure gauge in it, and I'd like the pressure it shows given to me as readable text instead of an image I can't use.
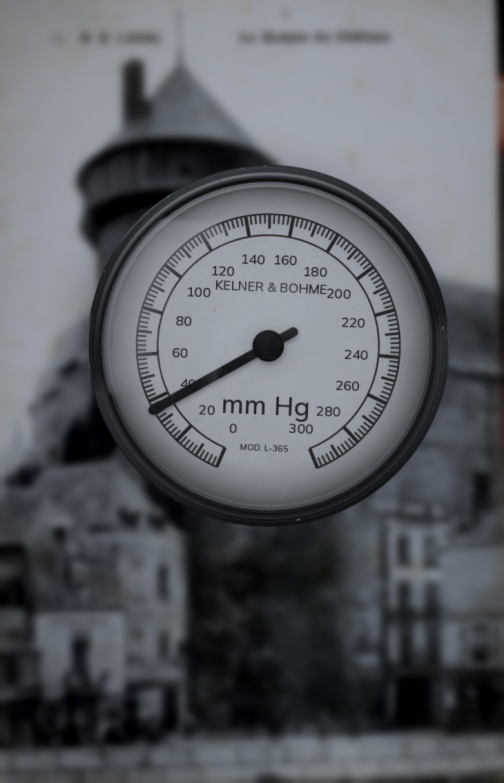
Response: 36 mmHg
